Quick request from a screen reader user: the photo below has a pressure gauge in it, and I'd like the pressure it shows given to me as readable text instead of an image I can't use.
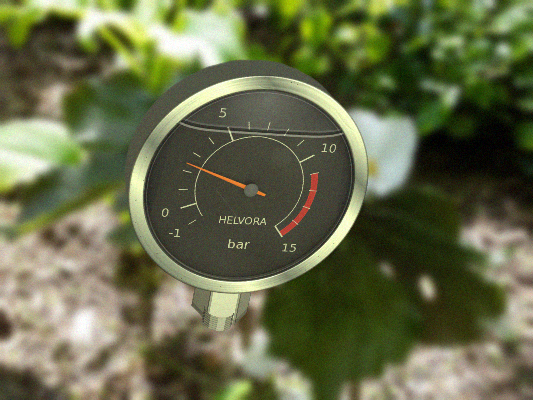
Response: 2.5 bar
